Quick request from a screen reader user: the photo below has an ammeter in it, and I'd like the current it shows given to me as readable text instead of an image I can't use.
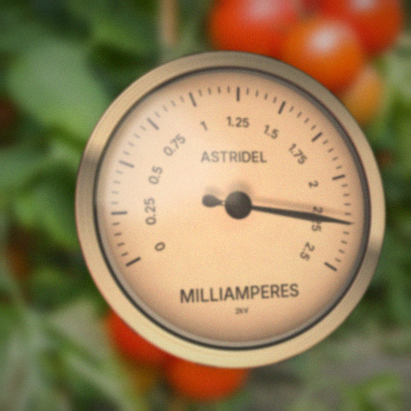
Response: 2.25 mA
